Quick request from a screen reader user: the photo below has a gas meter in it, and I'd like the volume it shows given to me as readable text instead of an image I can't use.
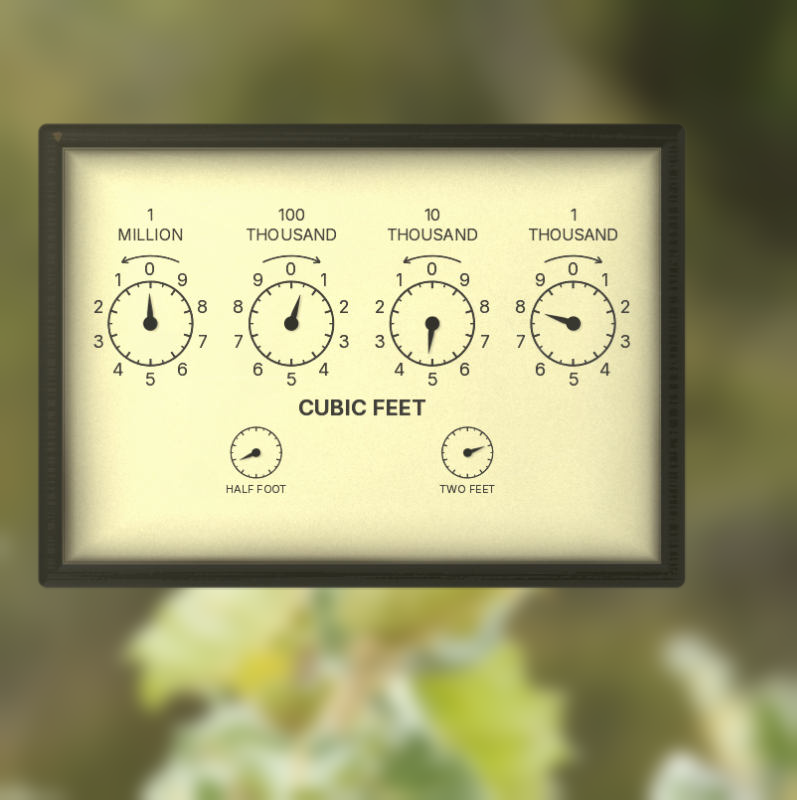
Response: 4800 ft³
